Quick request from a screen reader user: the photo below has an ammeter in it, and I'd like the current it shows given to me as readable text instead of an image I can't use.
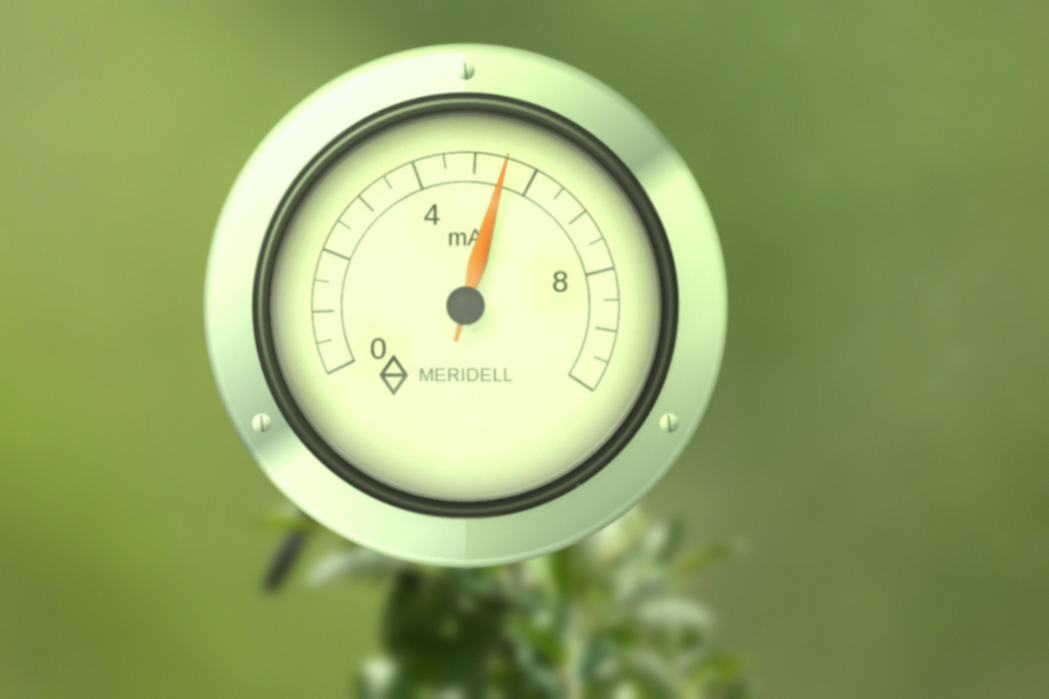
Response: 5.5 mA
